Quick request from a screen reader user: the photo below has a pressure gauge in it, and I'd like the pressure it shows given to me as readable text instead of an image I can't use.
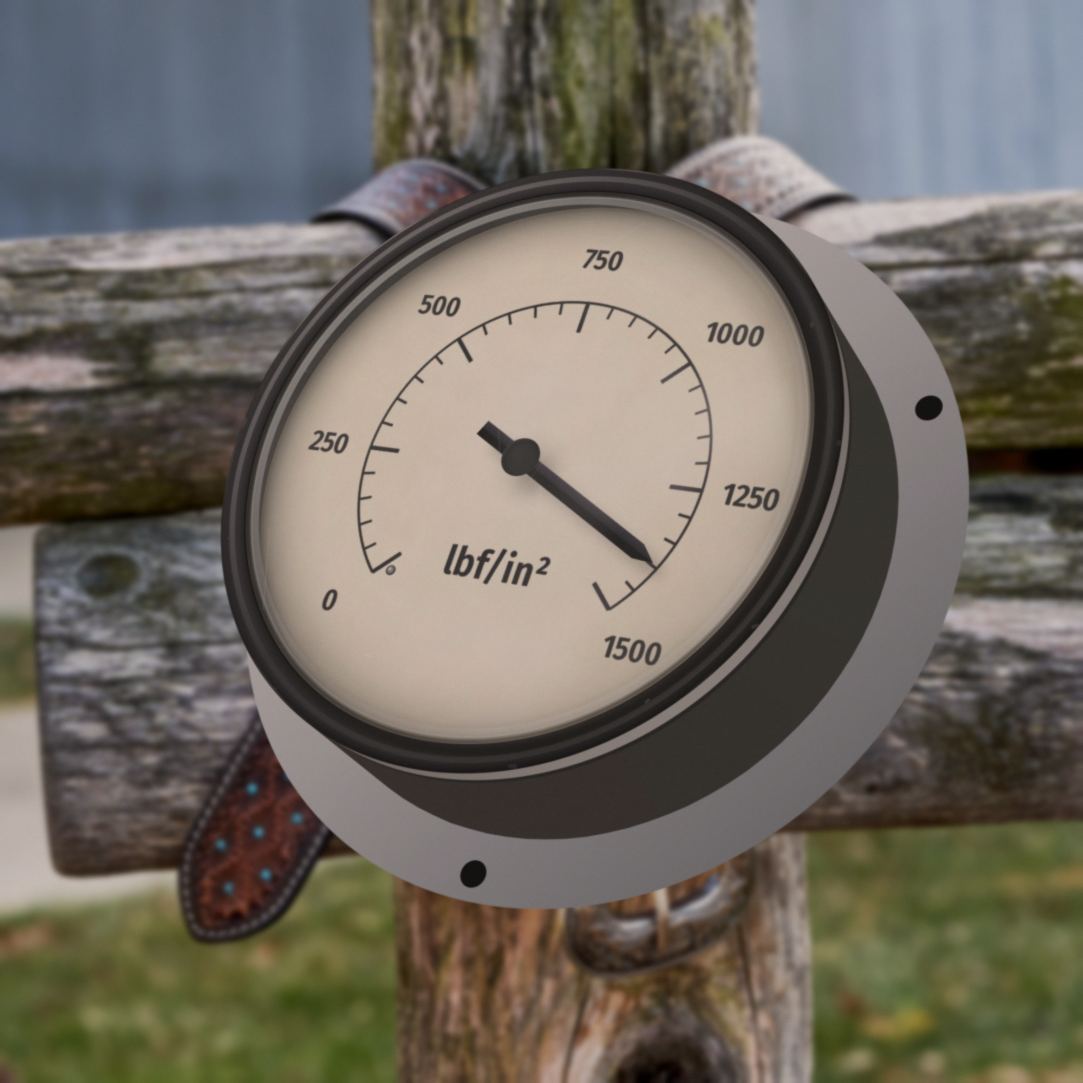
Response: 1400 psi
